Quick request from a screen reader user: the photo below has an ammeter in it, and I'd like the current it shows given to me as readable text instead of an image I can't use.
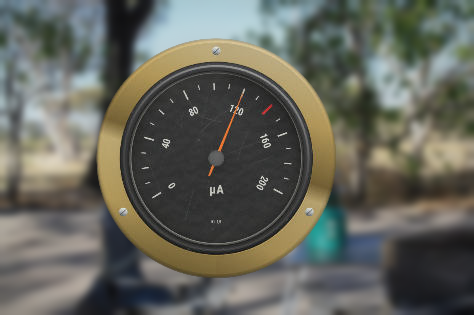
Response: 120 µA
